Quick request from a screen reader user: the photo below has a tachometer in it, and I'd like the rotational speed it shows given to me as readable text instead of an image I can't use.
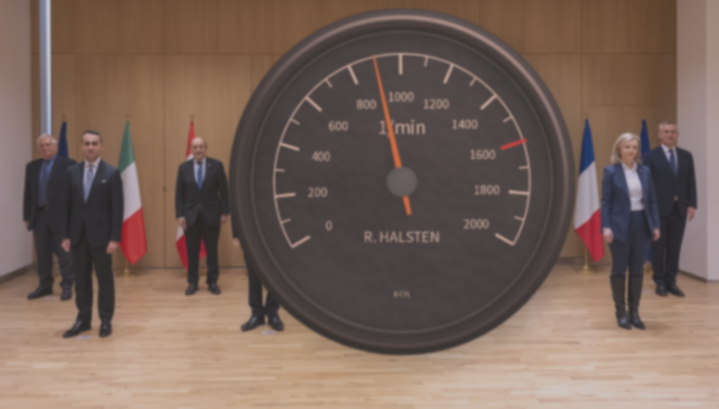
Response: 900 rpm
